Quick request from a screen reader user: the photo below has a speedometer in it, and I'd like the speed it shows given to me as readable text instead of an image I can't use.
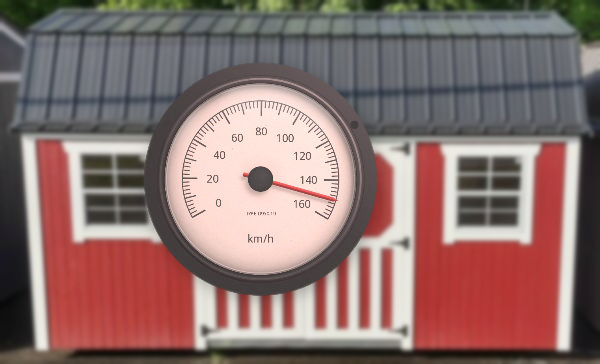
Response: 150 km/h
